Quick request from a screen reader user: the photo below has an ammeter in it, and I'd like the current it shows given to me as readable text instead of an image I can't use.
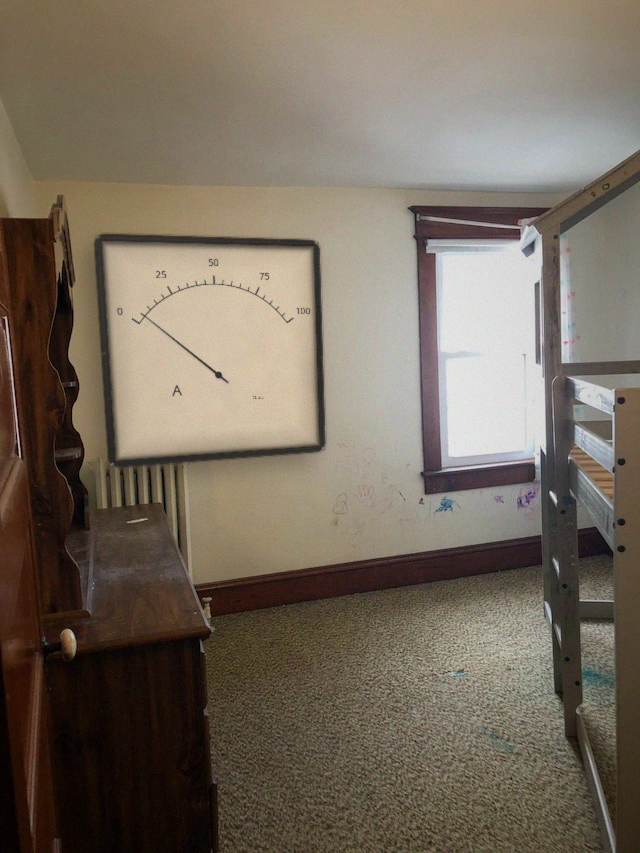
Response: 5 A
